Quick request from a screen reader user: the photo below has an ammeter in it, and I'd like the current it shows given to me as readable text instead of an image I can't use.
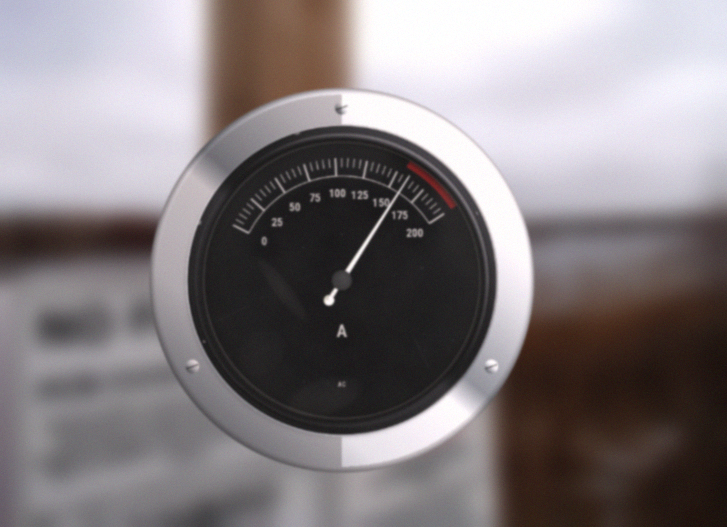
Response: 160 A
